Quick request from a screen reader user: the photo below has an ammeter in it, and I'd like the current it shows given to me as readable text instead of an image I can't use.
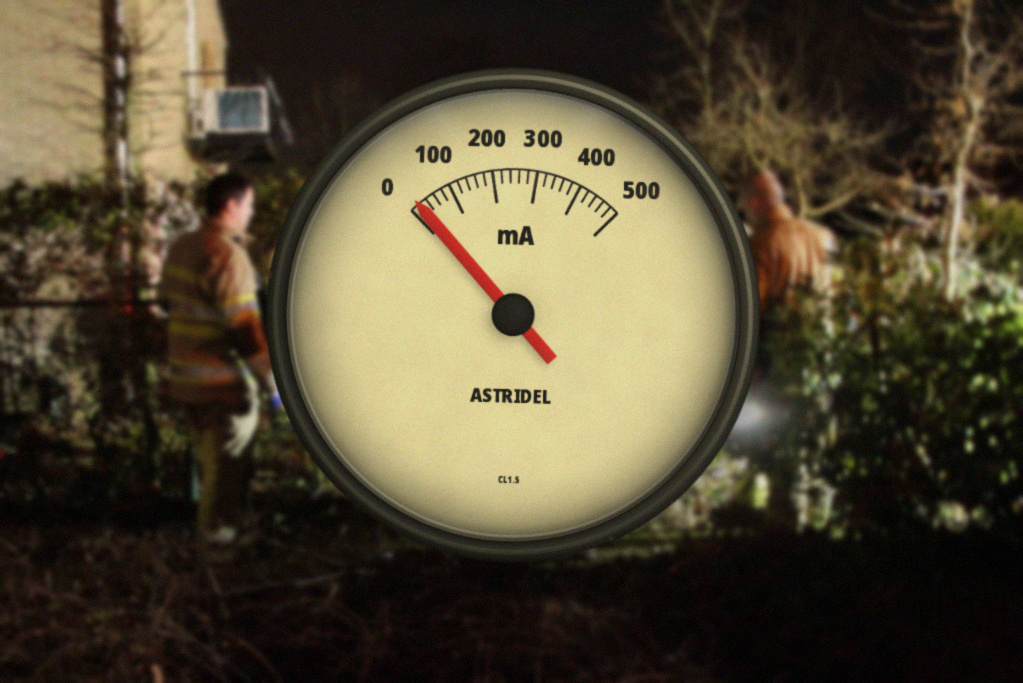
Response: 20 mA
